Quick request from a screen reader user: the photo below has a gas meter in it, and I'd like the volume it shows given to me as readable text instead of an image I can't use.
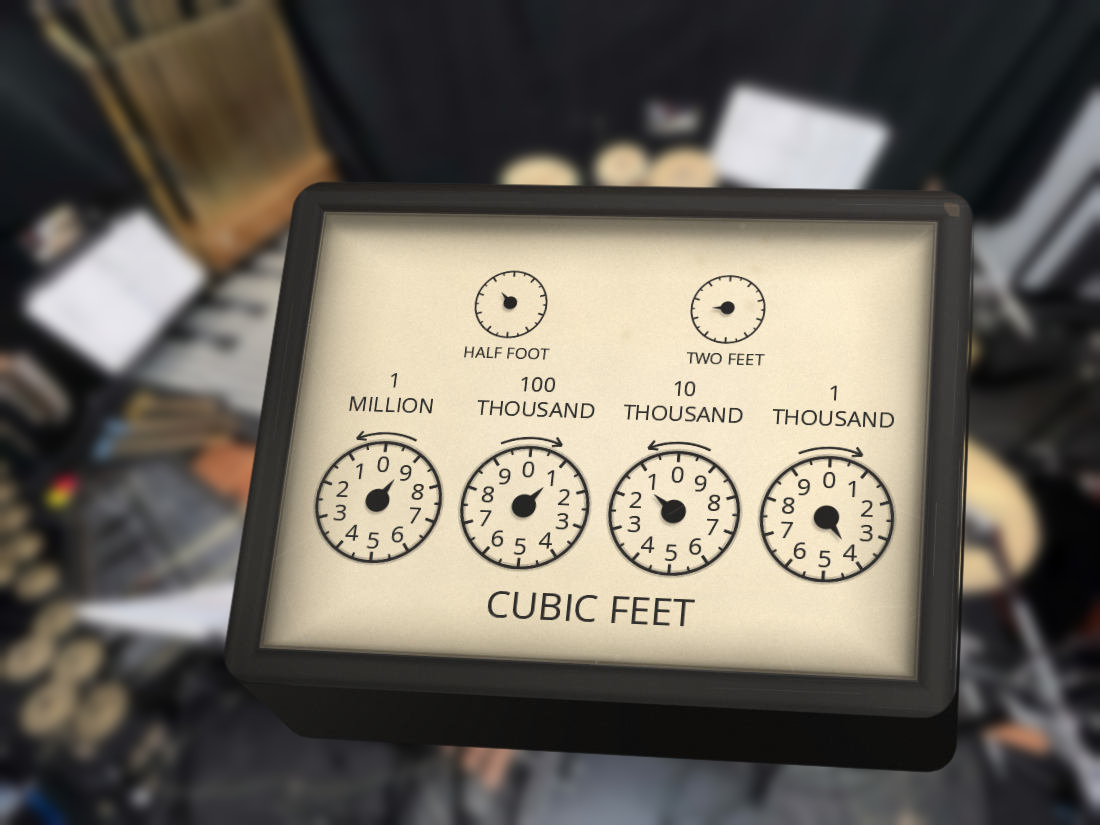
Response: 911400 ft³
